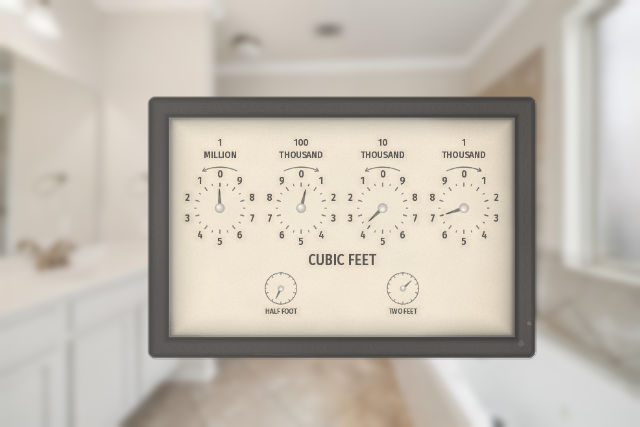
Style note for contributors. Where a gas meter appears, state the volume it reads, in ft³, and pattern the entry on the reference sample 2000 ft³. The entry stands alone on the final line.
3700 ft³
